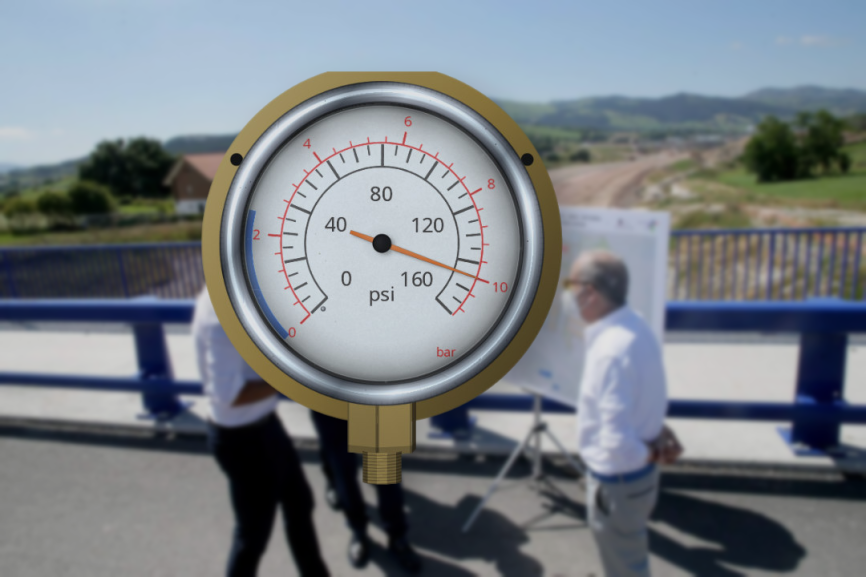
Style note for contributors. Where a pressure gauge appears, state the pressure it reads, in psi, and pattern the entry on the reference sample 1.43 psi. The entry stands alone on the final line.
145 psi
